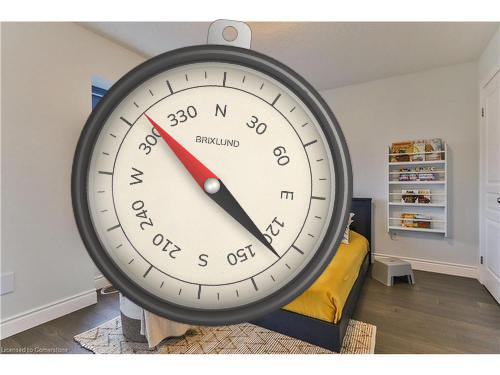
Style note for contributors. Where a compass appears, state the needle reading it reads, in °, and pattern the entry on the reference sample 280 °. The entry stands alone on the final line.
310 °
